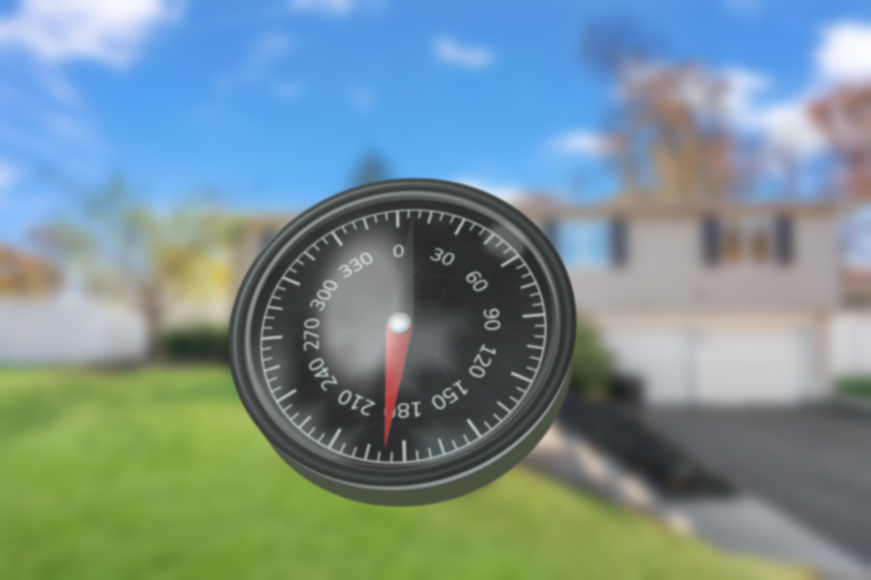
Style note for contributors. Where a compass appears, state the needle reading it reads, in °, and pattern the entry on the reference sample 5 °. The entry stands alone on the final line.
187.5 °
